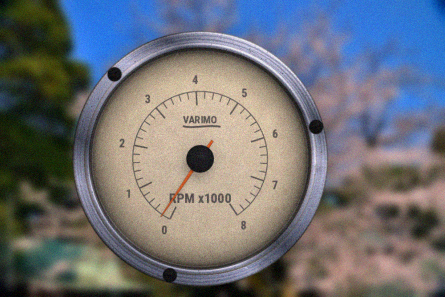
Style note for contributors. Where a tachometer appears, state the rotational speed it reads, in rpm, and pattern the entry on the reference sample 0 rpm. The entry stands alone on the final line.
200 rpm
